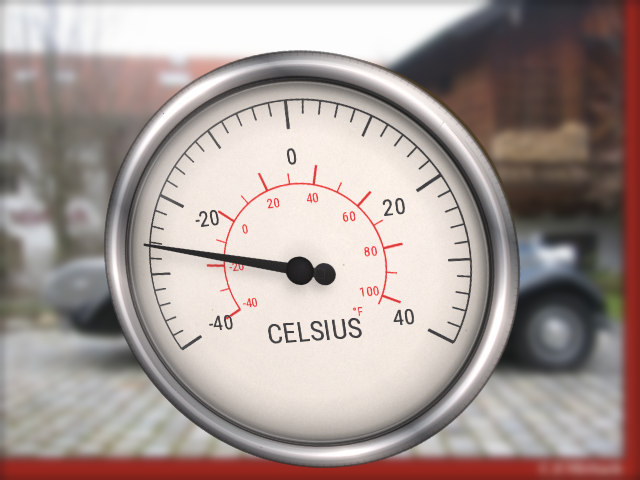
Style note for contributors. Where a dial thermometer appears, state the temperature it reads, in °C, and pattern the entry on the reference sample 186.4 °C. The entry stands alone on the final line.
-26 °C
